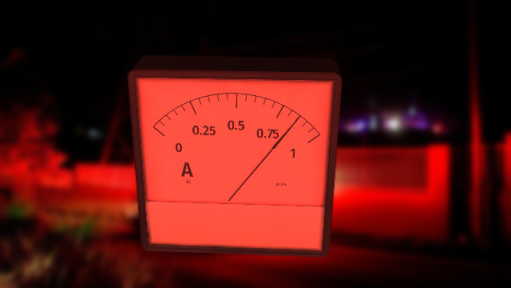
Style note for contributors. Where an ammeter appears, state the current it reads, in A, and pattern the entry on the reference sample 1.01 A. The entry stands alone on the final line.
0.85 A
